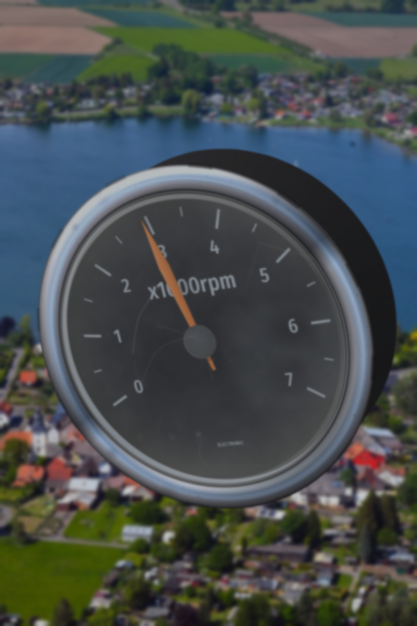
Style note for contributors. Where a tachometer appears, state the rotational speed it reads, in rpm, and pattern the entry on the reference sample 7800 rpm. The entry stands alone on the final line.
3000 rpm
